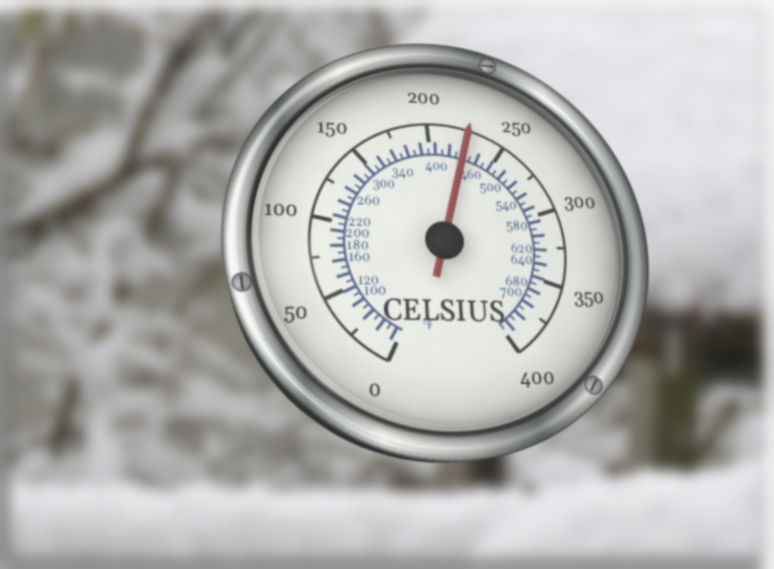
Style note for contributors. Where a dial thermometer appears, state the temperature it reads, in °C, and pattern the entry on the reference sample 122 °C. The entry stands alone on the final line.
225 °C
